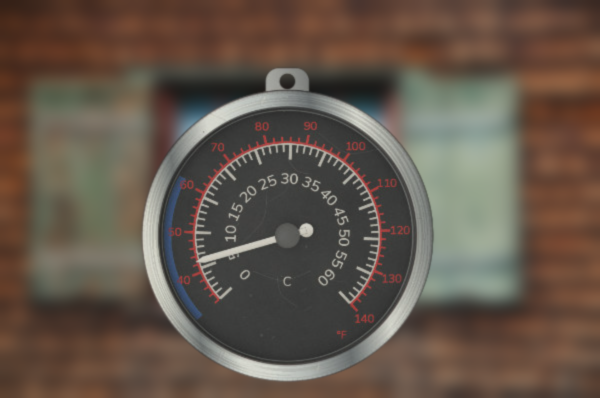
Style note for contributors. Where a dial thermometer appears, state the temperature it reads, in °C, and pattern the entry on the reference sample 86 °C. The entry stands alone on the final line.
6 °C
